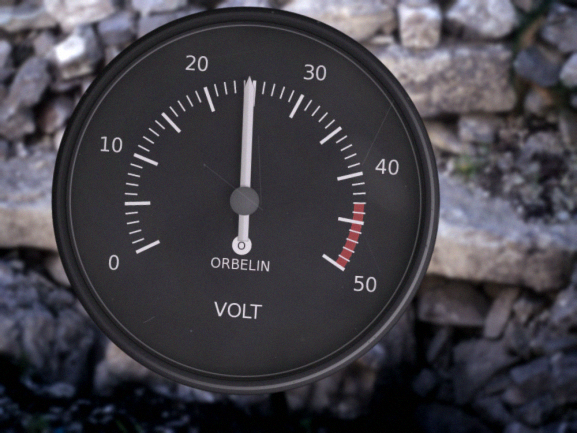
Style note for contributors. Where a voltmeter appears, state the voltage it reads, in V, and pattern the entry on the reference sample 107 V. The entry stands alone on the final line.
24.5 V
